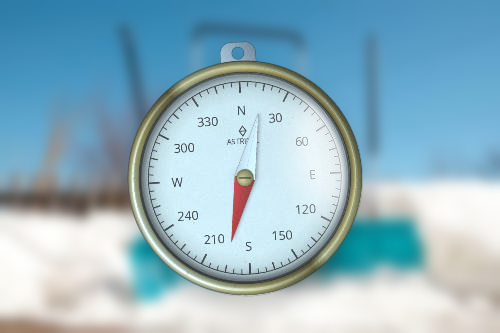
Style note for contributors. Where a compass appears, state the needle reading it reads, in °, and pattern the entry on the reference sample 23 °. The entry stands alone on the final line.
195 °
